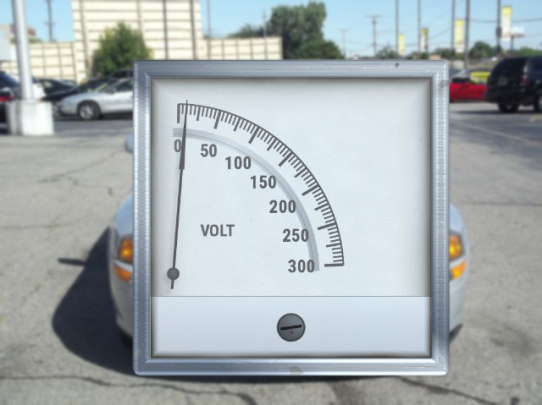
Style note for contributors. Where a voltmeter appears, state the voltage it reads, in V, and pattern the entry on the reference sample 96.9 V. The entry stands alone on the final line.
10 V
